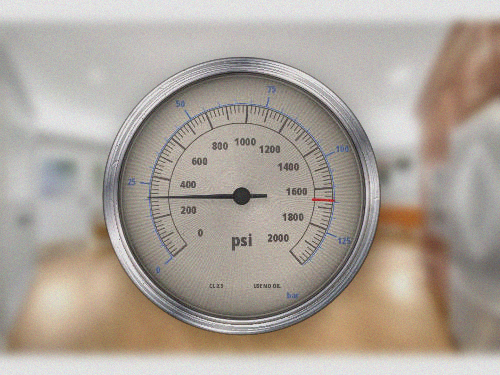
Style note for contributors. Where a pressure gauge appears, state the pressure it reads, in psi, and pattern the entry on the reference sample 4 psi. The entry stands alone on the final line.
300 psi
